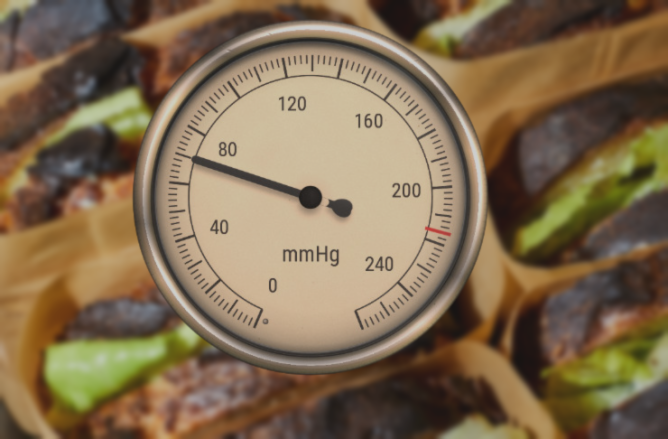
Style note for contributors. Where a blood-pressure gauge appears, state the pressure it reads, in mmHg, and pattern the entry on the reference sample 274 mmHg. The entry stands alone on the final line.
70 mmHg
